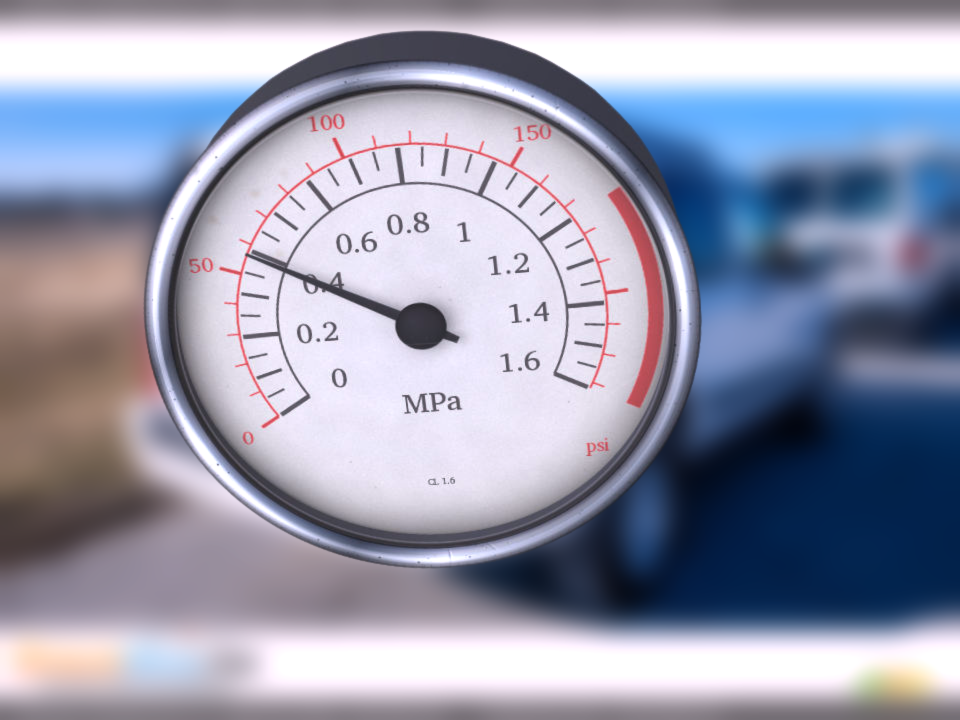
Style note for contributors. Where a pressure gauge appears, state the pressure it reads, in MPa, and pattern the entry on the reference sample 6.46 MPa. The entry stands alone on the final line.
0.4 MPa
